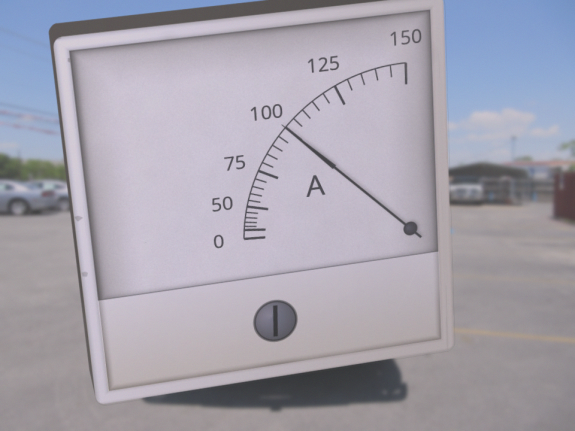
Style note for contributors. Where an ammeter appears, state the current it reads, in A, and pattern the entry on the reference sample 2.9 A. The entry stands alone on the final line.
100 A
